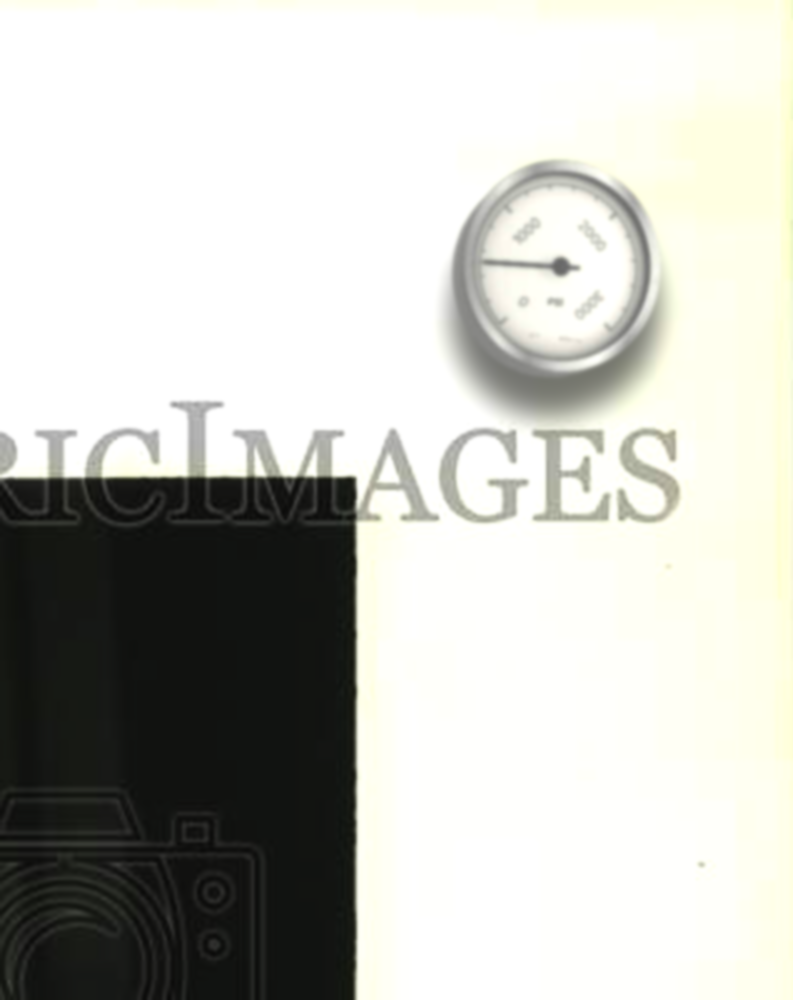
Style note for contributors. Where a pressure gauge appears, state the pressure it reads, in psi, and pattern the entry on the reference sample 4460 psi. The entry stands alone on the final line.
500 psi
